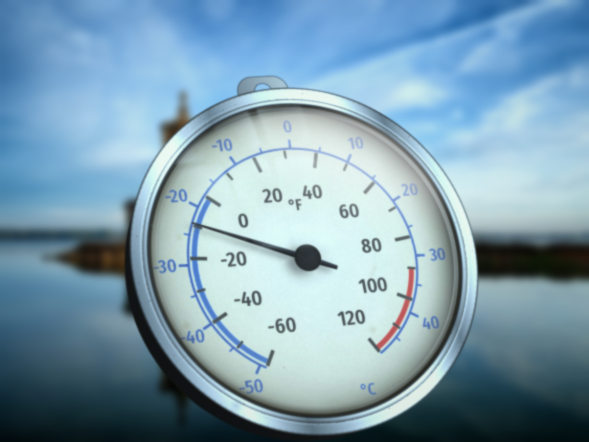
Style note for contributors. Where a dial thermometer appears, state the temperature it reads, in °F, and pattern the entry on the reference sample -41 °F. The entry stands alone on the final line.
-10 °F
